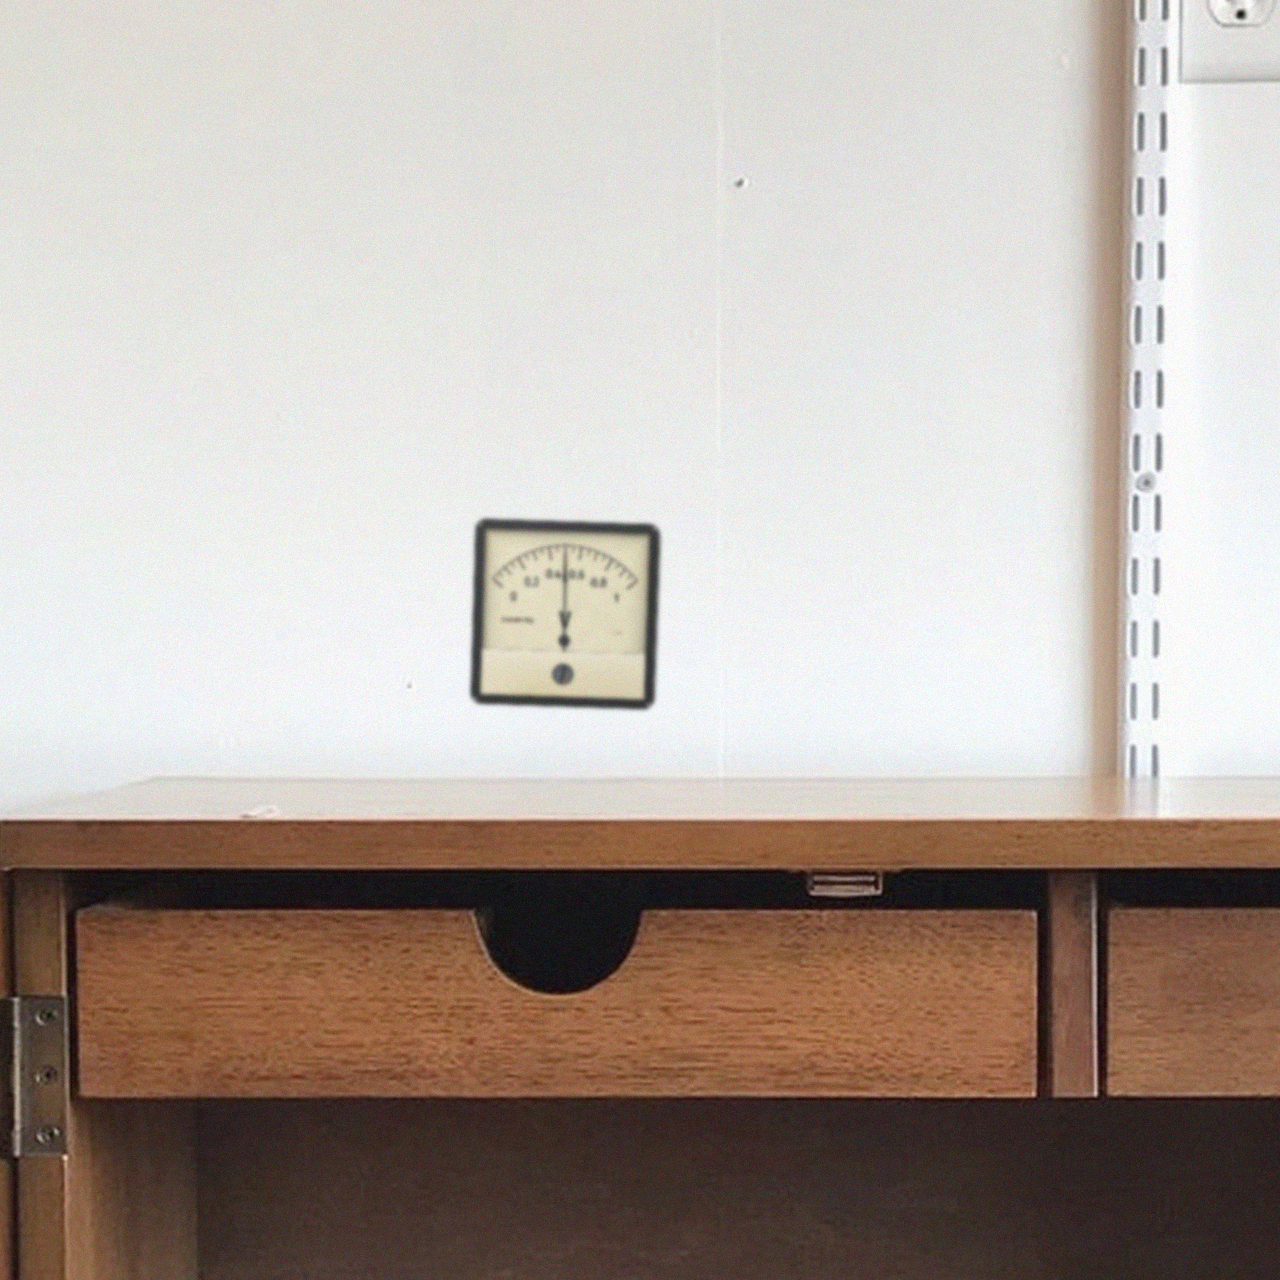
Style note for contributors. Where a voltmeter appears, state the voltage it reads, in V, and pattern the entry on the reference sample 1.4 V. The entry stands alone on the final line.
0.5 V
